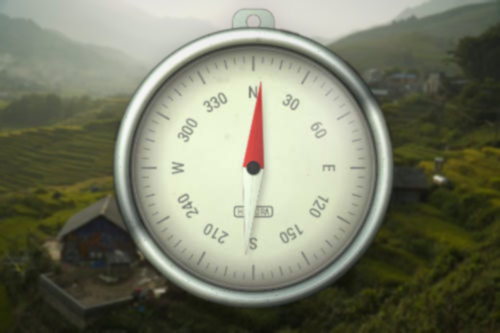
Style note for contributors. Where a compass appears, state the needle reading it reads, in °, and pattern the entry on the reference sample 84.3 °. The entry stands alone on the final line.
5 °
